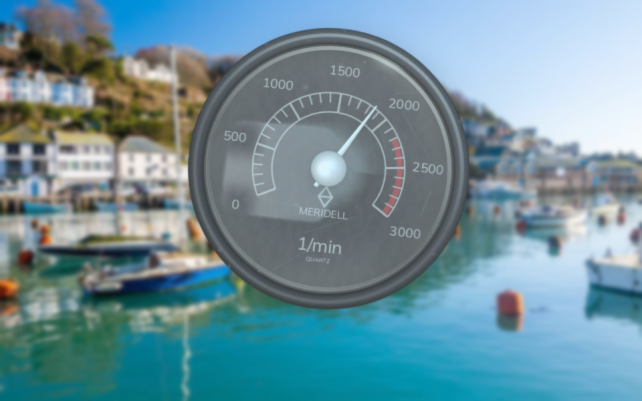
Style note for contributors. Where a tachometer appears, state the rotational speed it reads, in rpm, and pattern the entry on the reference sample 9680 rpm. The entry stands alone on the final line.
1850 rpm
